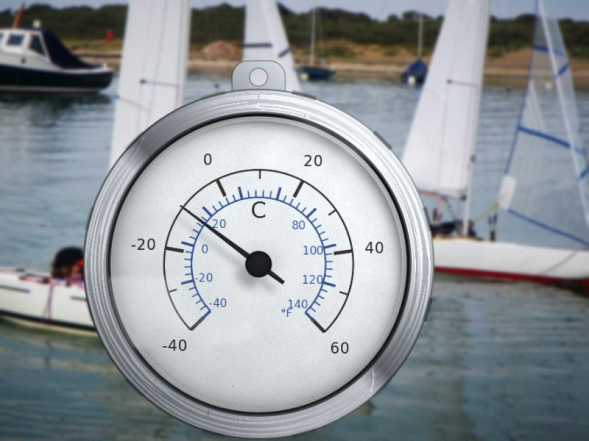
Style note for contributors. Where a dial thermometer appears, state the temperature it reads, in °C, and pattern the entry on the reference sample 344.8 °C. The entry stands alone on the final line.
-10 °C
